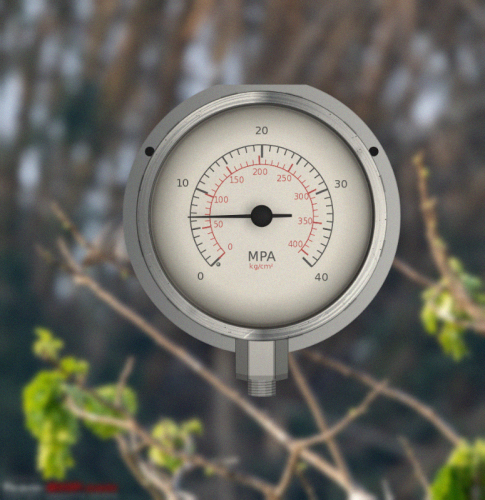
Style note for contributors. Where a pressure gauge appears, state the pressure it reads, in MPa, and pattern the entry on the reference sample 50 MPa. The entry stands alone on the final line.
6.5 MPa
